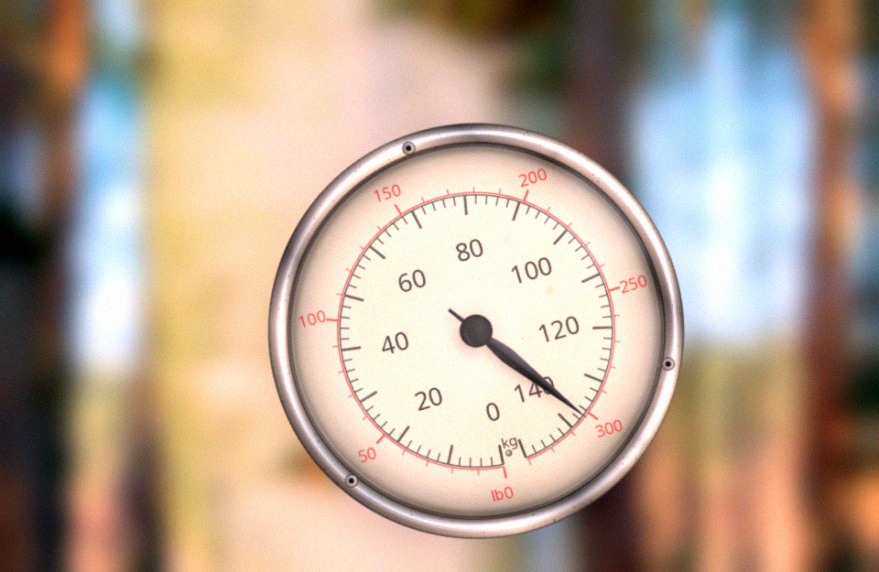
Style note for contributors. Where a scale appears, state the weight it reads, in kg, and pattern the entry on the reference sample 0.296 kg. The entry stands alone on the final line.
137 kg
